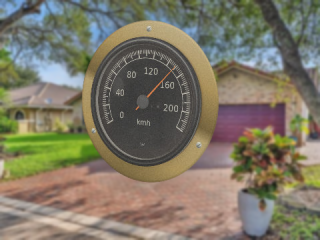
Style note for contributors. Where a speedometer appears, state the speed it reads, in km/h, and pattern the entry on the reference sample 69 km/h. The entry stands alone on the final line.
150 km/h
